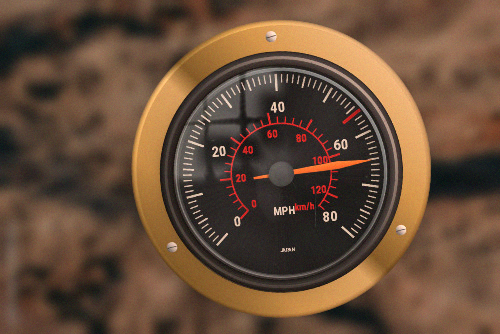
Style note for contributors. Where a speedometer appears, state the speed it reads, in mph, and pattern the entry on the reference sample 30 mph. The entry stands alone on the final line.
65 mph
